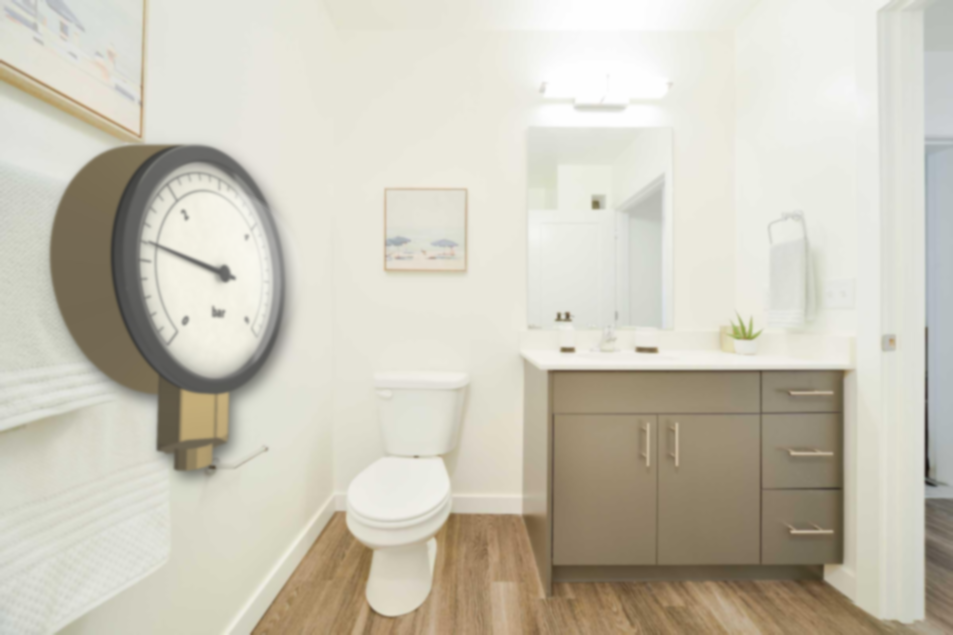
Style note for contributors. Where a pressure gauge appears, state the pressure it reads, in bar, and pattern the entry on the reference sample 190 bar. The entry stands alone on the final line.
1.2 bar
